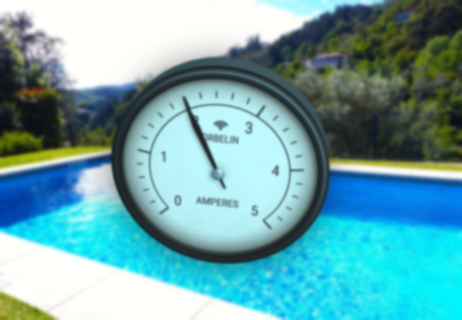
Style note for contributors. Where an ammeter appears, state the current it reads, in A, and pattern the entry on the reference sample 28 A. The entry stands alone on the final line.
2 A
